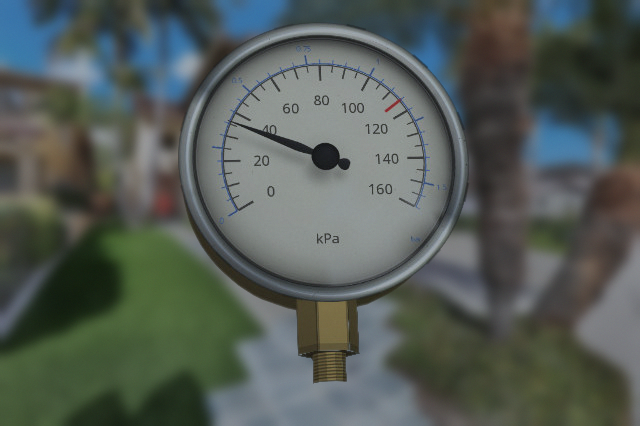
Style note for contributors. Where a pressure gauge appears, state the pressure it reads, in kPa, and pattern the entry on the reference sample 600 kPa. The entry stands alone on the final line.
35 kPa
